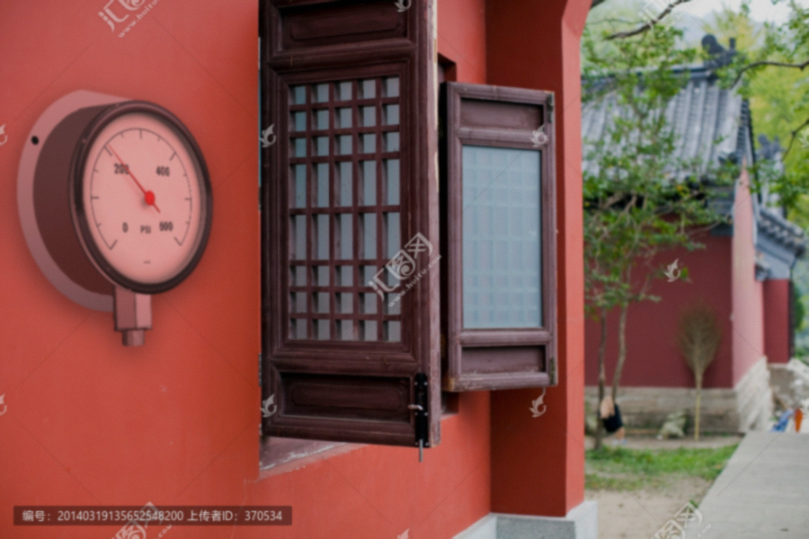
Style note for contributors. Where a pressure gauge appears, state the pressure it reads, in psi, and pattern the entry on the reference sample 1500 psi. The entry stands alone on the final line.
200 psi
